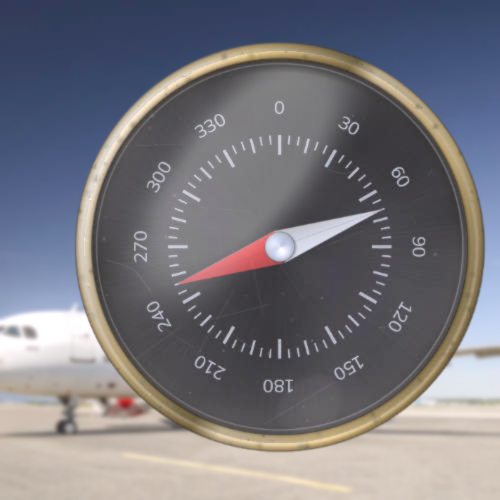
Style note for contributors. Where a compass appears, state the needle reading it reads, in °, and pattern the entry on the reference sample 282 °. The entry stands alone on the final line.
250 °
